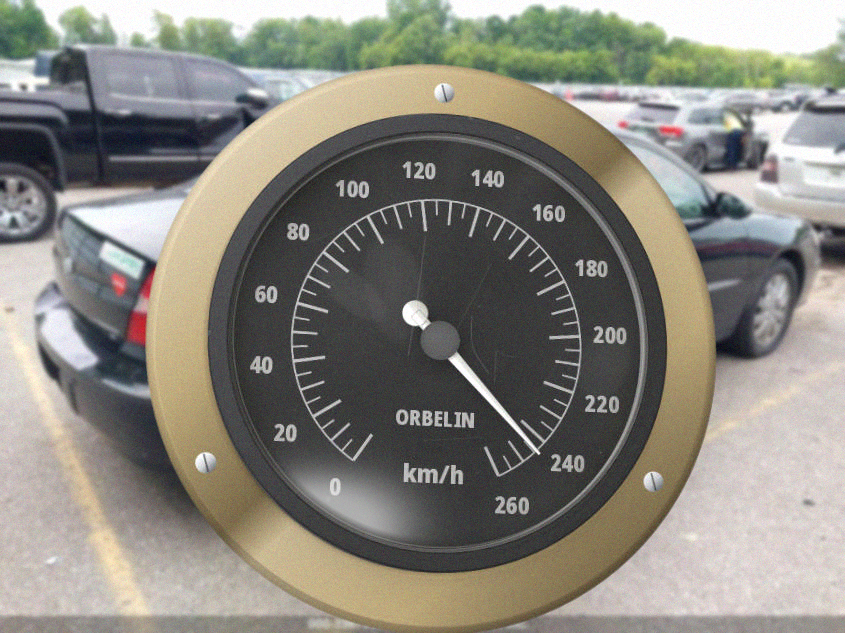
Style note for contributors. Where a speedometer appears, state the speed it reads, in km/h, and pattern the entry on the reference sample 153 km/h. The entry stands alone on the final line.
245 km/h
